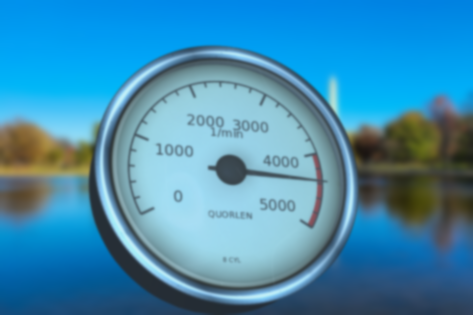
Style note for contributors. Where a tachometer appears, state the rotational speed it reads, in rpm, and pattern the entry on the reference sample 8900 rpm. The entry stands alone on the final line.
4400 rpm
